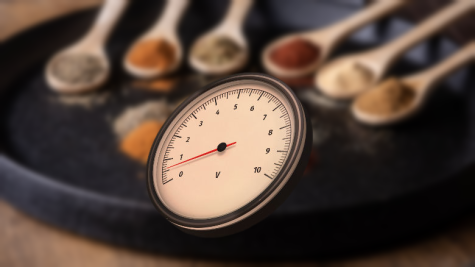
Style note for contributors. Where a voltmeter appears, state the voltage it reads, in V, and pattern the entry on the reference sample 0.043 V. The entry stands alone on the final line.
0.5 V
